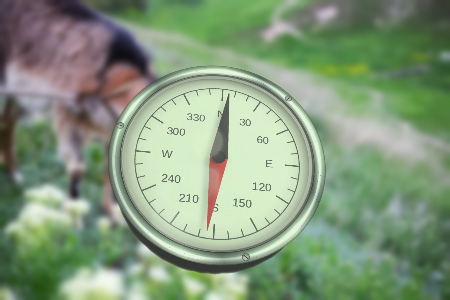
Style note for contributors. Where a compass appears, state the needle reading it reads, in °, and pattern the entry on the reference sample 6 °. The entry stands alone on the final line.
185 °
